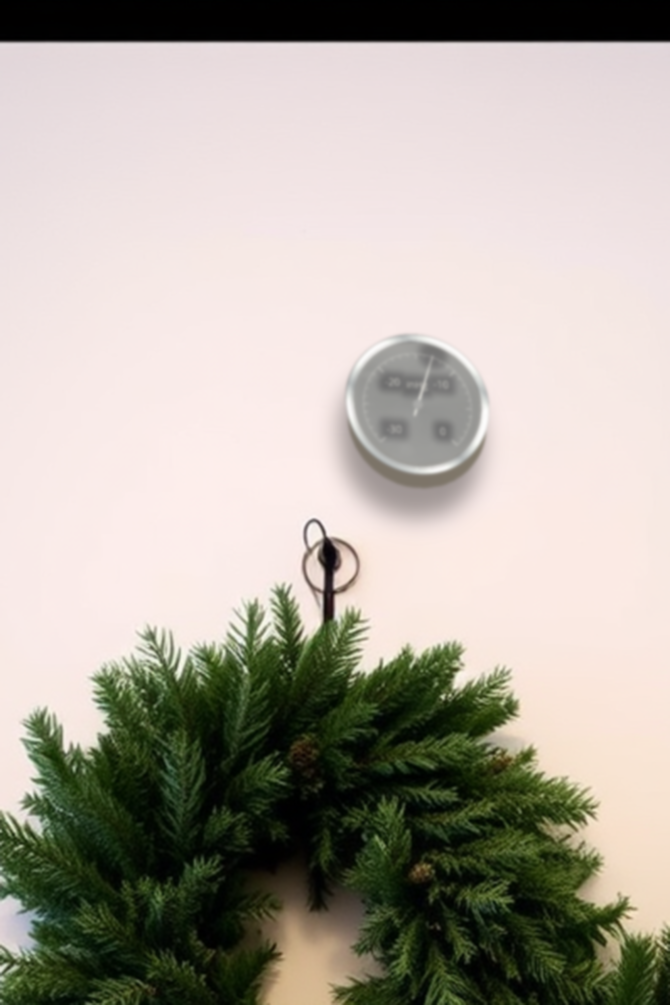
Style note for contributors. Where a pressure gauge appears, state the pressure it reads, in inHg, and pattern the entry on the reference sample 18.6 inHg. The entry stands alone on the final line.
-13 inHg
